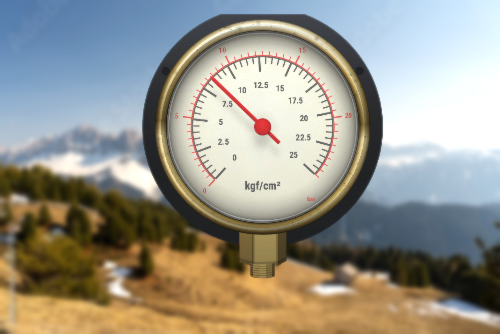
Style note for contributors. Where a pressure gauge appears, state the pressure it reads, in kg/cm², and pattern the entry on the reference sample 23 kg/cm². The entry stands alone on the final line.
8.5 kg/cm²
